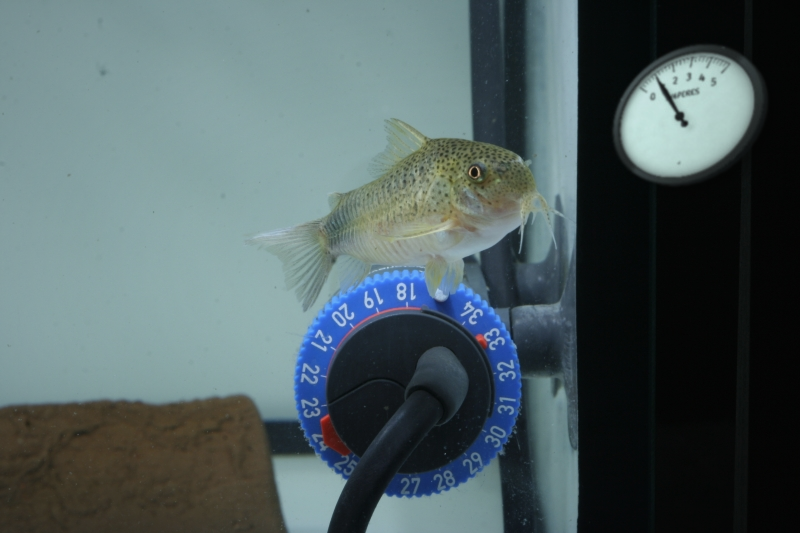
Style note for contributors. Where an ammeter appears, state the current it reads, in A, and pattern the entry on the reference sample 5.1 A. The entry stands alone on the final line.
1 A
